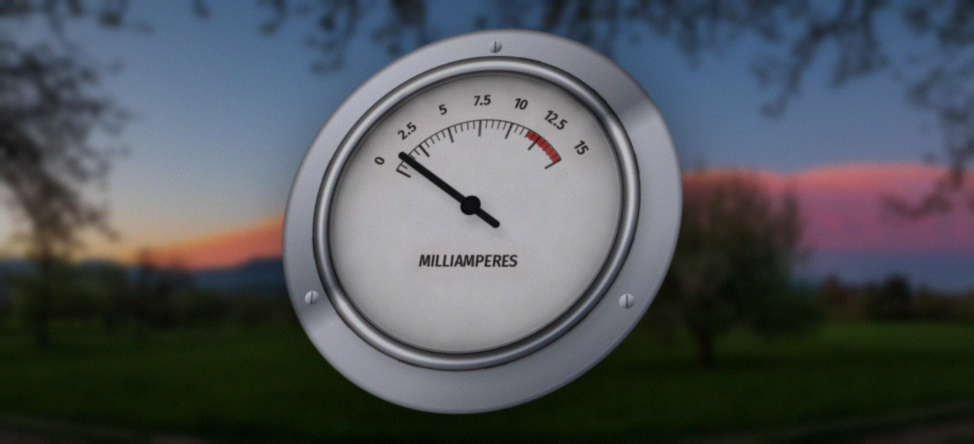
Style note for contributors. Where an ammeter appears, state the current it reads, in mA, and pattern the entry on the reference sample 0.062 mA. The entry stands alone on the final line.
1 mA
